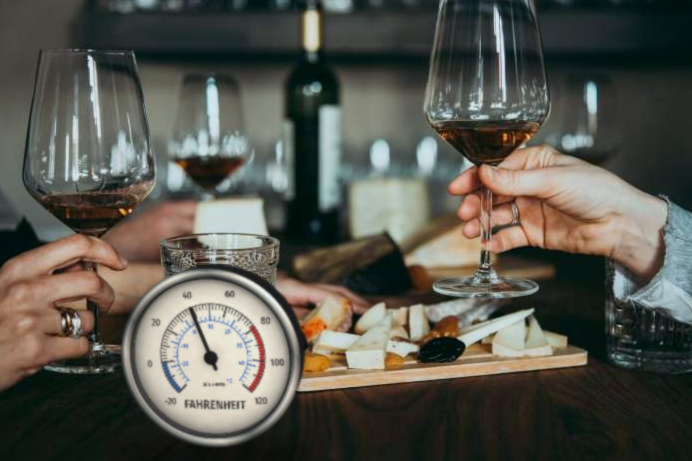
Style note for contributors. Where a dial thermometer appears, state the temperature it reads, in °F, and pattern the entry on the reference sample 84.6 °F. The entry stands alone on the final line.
40 °F
